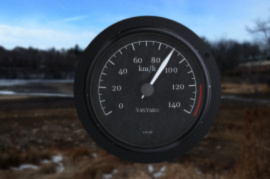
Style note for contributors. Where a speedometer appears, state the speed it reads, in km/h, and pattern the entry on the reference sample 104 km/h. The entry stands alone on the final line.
90 km/h
